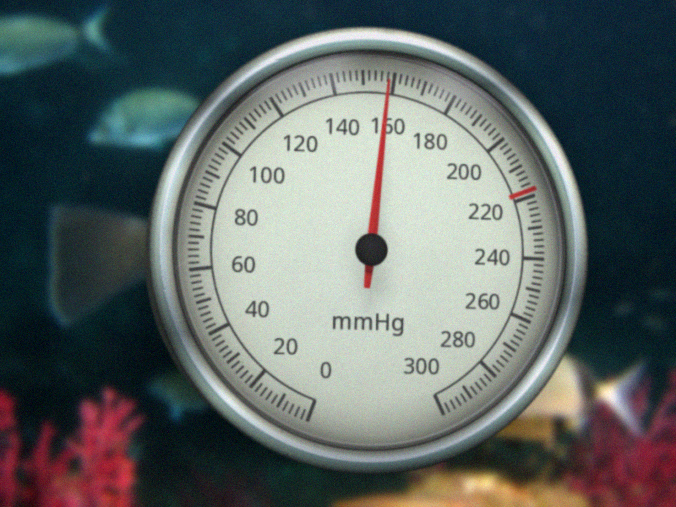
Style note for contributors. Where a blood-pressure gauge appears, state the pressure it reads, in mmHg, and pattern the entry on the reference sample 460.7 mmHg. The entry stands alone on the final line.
158 mmHg
